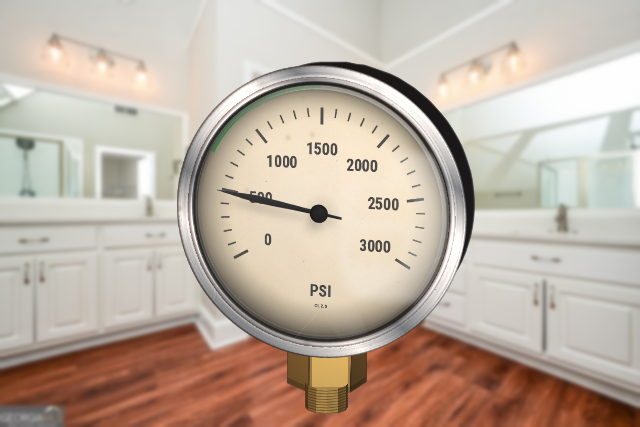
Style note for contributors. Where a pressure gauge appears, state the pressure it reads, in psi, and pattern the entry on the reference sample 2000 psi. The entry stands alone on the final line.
500 psi
